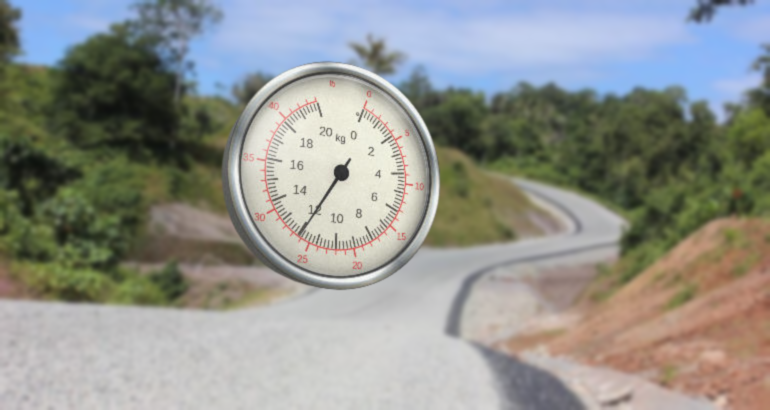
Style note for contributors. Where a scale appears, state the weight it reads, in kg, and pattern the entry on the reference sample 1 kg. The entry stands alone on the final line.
12 kg
